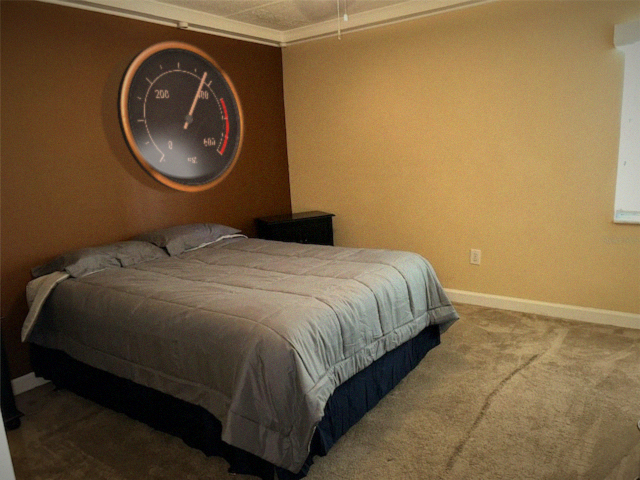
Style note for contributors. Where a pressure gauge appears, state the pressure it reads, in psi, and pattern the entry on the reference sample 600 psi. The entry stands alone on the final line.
375 psi
